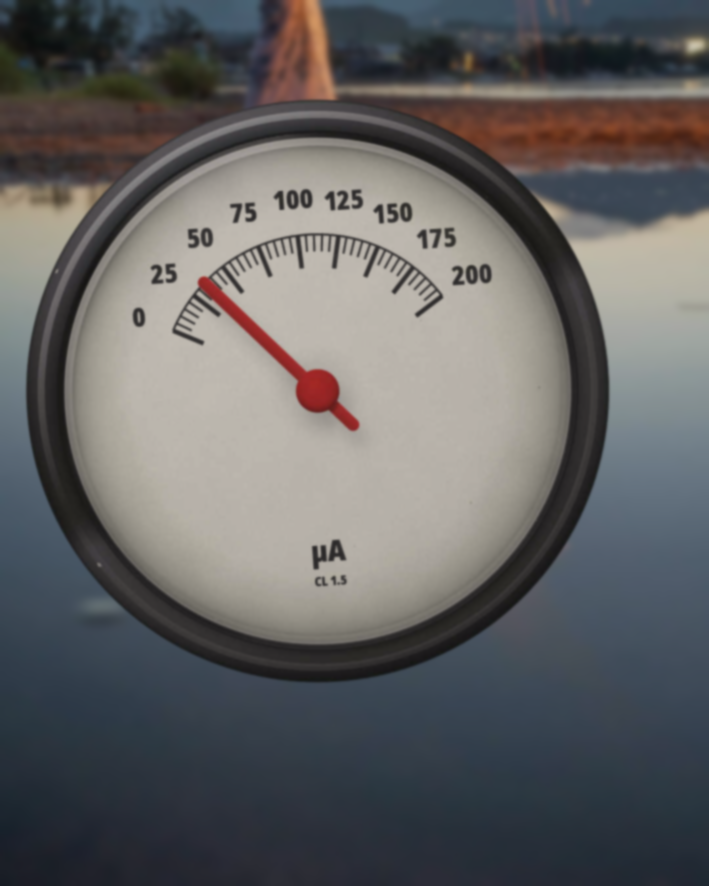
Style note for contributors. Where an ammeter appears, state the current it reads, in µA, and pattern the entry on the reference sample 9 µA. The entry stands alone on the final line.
35 µA
